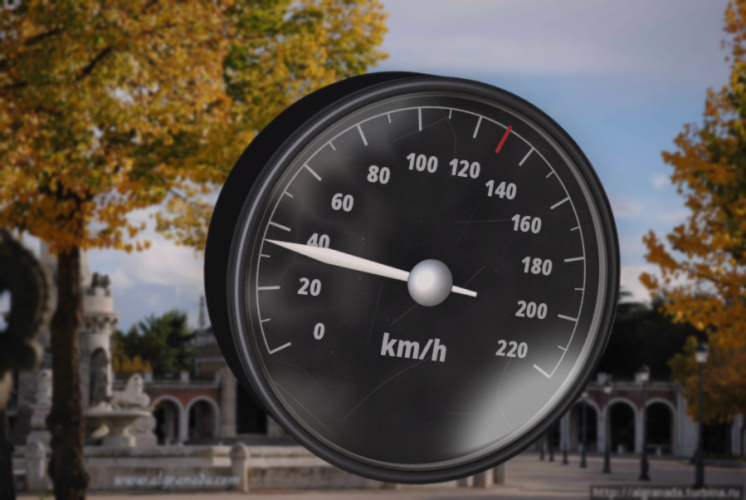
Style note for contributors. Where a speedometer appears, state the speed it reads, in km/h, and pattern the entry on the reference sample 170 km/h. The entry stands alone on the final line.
35 km/h
